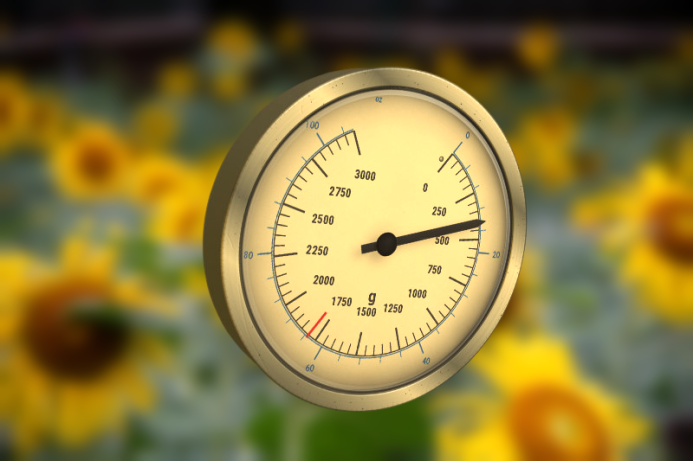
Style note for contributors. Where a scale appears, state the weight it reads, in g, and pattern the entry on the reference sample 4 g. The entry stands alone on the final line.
400 g
